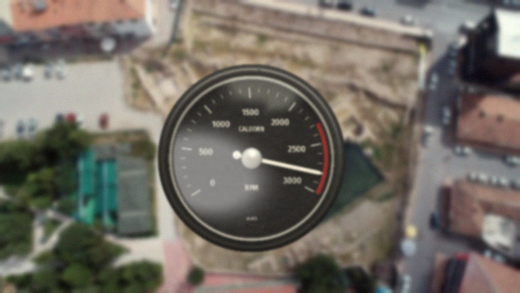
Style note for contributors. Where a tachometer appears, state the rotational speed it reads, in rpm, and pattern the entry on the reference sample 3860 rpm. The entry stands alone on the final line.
2800 rpm
